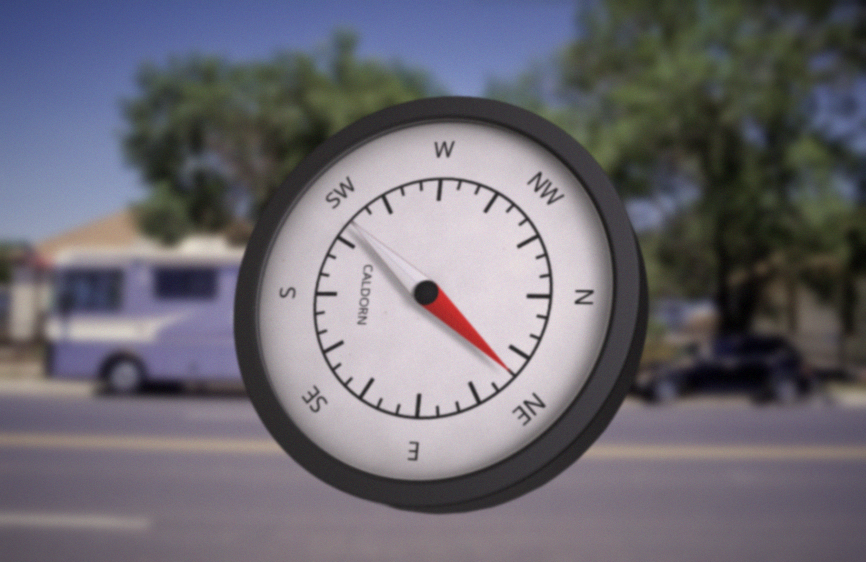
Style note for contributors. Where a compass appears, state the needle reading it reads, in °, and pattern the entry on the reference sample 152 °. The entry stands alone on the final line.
40 °
